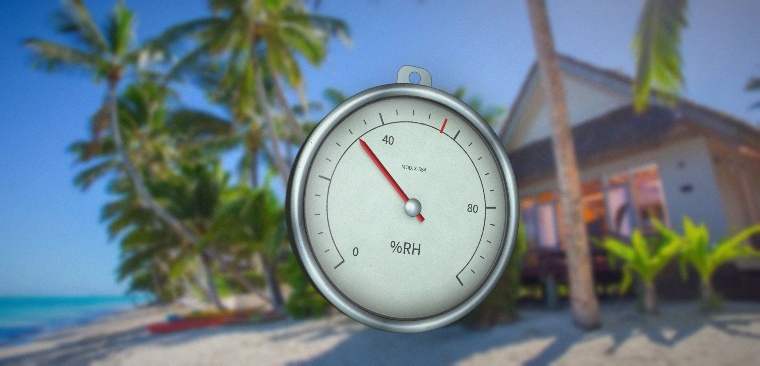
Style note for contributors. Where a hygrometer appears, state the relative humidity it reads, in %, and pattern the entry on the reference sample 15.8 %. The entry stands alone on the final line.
32 %
